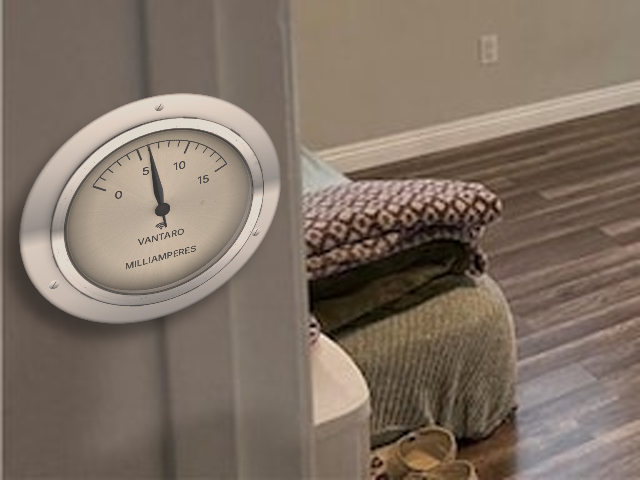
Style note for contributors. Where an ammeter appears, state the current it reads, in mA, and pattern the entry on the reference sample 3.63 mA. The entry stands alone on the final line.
6 mA
